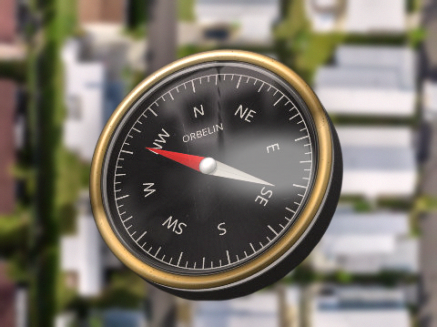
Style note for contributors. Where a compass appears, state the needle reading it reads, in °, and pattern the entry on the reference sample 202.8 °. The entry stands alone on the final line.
305 °
